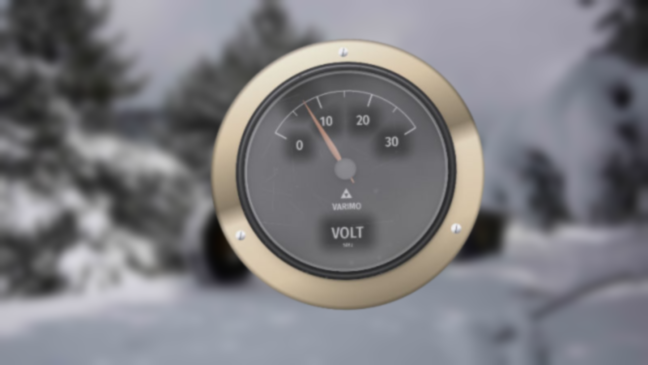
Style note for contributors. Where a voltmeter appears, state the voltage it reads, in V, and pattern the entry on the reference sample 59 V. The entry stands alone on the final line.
7.5 V
